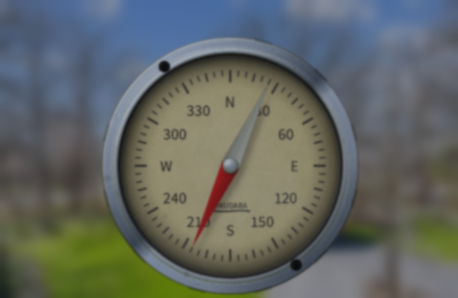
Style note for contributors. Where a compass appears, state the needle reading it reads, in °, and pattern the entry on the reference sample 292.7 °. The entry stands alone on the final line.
205 °
